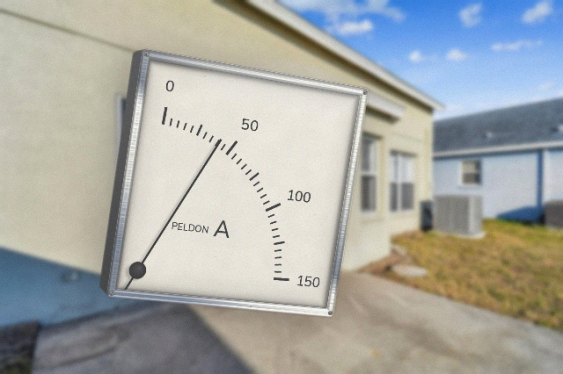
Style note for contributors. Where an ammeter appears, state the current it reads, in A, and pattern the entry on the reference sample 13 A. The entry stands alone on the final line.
40 A
